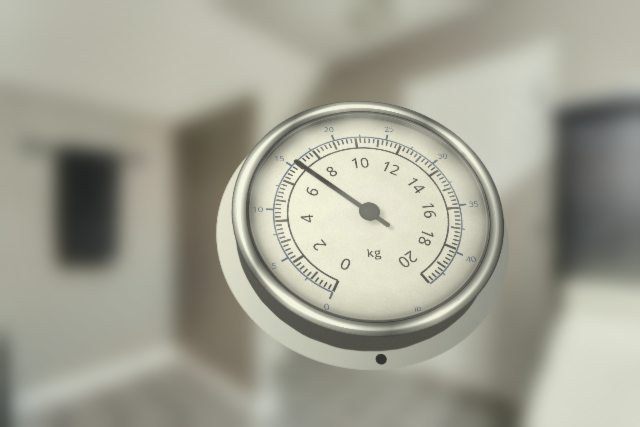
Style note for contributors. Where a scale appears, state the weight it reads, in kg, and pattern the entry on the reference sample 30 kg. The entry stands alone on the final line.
7 kg
